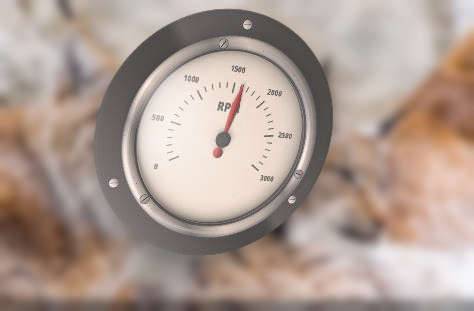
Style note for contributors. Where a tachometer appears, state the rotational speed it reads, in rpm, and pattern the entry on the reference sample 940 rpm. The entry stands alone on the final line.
1600 rpm
